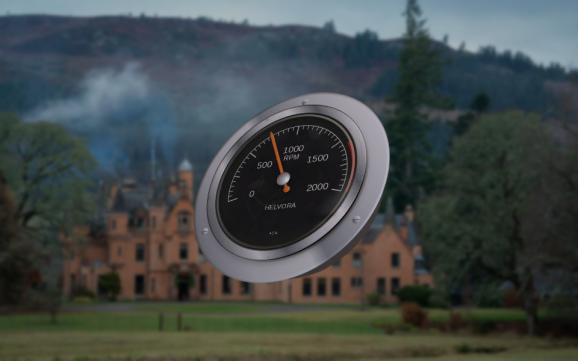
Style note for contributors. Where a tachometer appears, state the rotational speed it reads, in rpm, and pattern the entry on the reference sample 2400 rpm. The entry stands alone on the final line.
750 rpm
